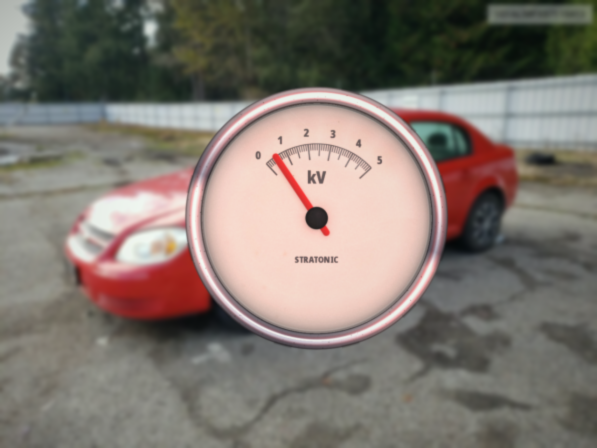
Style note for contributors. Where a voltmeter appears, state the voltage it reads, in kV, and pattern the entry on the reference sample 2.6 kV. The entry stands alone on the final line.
0.5 kV
